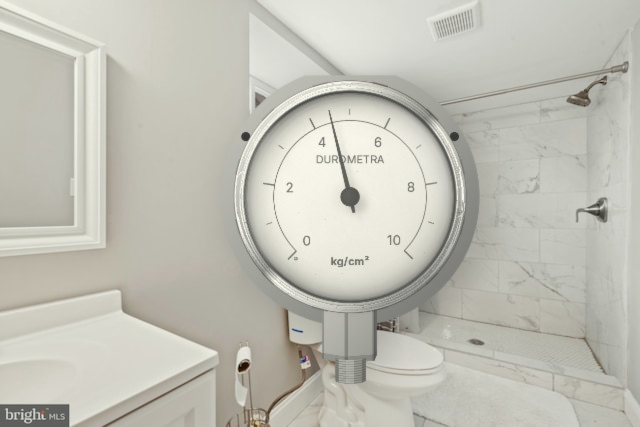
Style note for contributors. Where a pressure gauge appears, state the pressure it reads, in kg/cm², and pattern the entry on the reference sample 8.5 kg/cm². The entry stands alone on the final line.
4.5 kg/cm²
